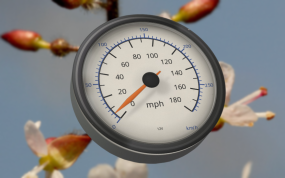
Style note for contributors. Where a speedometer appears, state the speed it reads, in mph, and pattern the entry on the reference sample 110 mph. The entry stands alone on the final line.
5 mph
